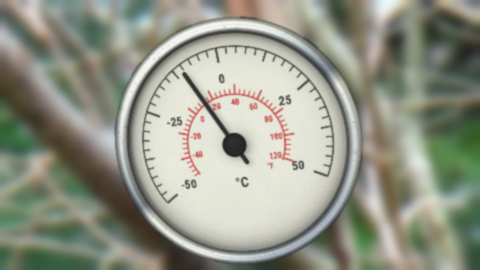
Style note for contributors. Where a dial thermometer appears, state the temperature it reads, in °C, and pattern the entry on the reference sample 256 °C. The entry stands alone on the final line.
-10 °C
